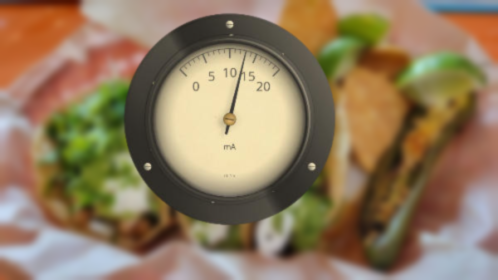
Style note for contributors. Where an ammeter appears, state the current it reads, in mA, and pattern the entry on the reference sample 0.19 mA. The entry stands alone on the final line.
13 mA
